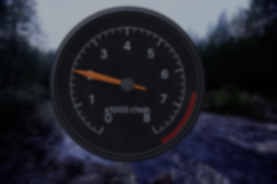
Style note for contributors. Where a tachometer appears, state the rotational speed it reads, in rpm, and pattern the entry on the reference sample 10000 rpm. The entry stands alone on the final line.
2000 rpm
